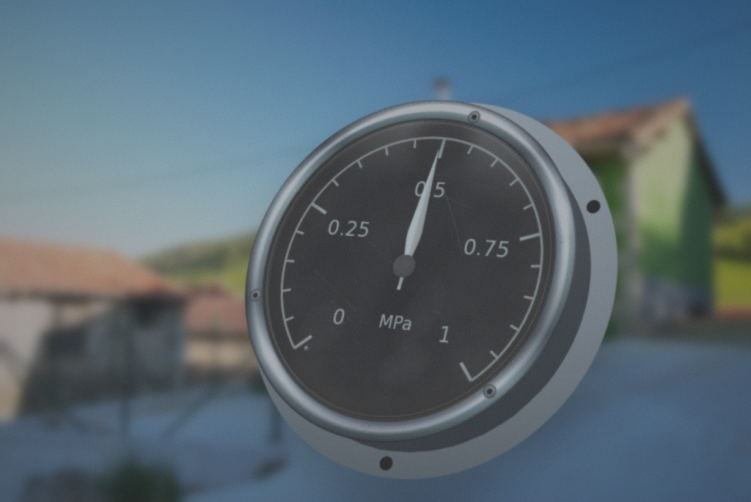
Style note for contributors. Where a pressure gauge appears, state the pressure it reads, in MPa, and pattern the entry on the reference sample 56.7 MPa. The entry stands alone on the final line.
0.5 MPa
